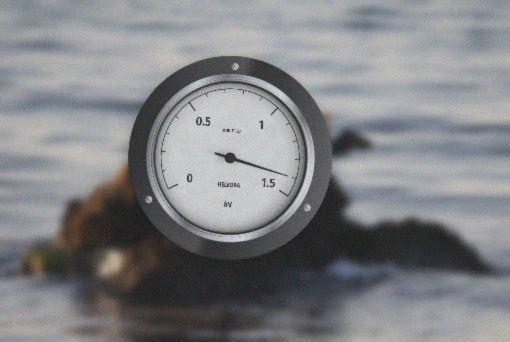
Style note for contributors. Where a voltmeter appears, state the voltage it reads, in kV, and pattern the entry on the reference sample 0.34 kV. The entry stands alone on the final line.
1.4 kV
